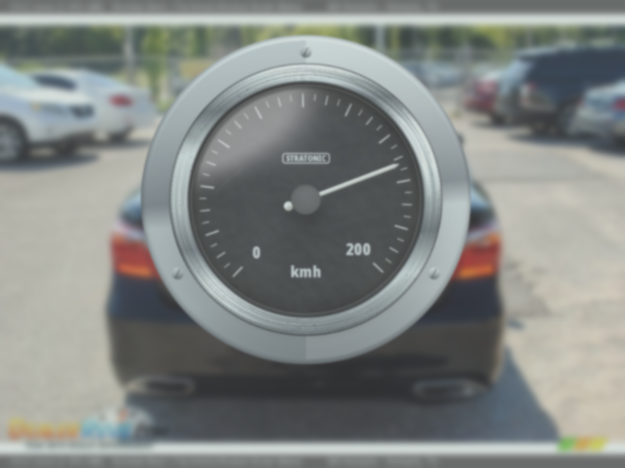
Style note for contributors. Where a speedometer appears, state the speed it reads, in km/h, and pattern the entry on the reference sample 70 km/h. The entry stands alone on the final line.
152.5 km/h
